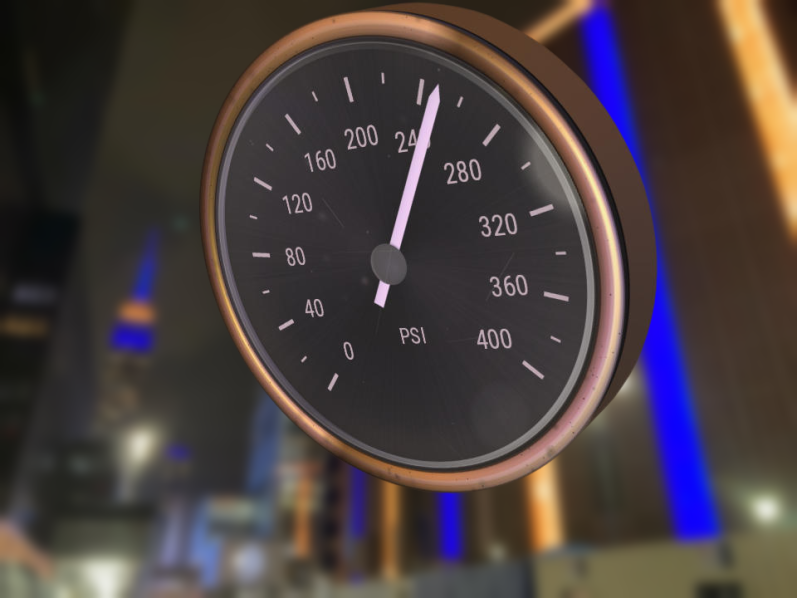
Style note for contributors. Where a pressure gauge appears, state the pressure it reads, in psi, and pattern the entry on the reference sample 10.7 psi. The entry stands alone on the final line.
250 psi
